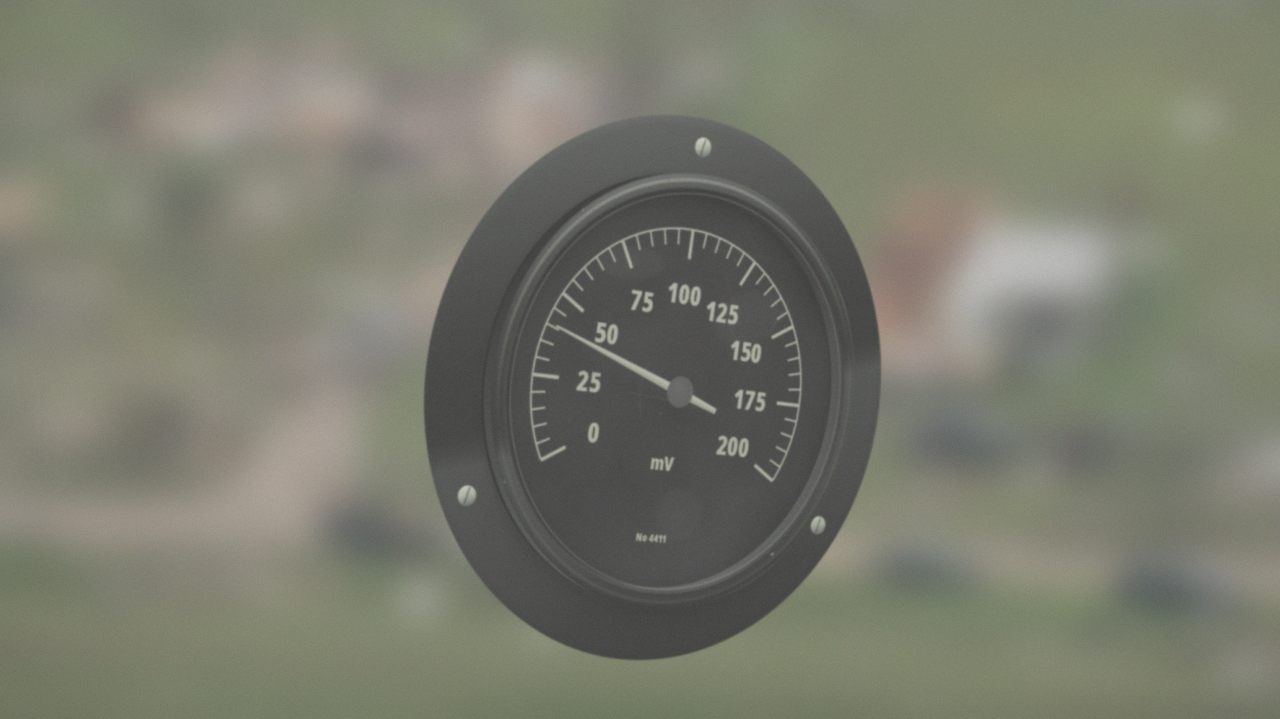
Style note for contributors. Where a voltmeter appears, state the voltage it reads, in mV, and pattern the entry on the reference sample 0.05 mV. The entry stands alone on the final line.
40 mV
